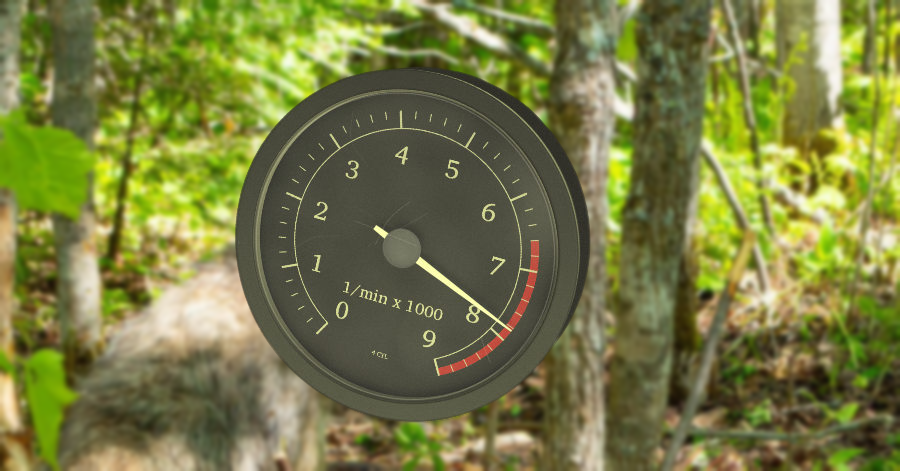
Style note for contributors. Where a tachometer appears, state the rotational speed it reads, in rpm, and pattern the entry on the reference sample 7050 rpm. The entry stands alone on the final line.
7800 rpm
